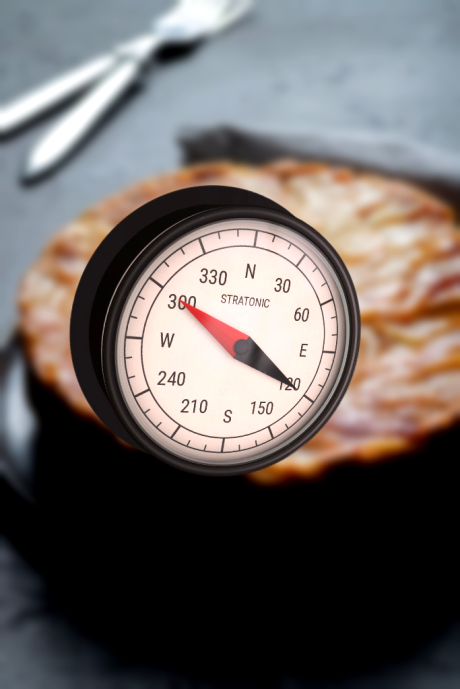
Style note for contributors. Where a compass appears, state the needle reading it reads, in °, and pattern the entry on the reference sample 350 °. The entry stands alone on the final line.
300 °
